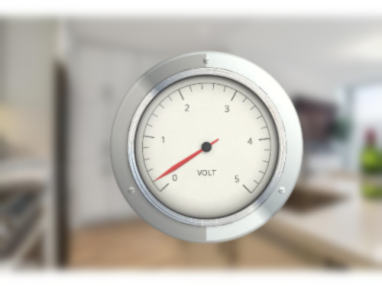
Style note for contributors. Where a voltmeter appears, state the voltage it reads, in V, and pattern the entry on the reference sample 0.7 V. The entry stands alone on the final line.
0.2 V
